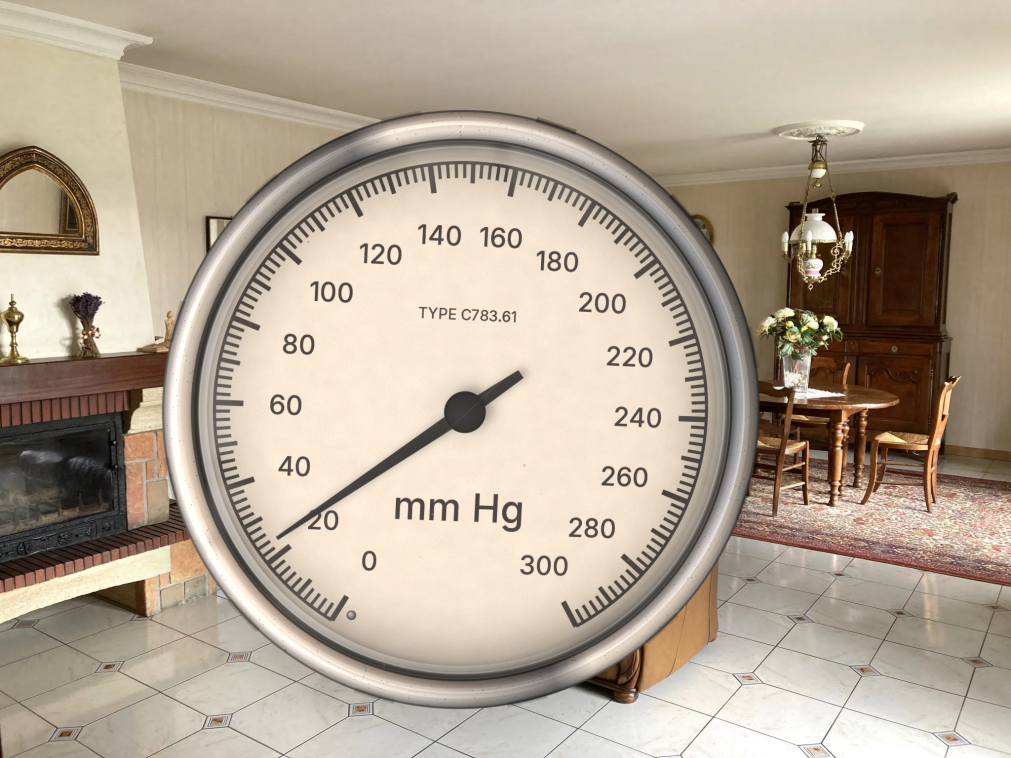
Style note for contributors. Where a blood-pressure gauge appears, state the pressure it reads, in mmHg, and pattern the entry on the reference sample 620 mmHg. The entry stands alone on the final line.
24 mmHg
